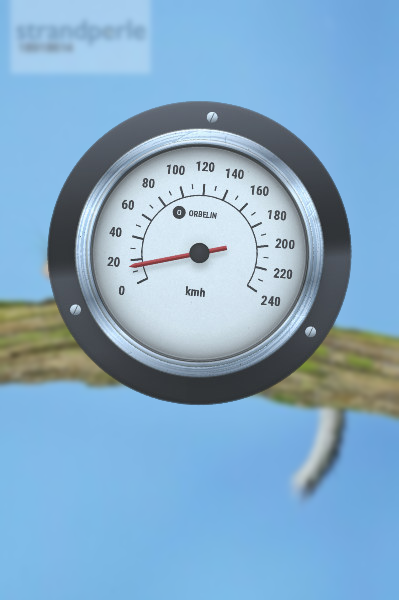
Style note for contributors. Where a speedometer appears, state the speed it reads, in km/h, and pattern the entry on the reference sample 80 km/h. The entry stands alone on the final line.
15 km/h
